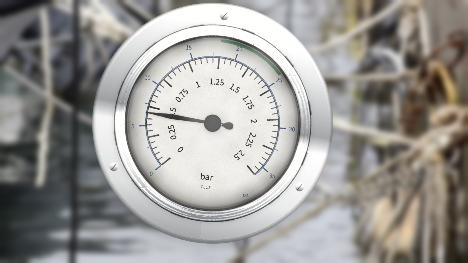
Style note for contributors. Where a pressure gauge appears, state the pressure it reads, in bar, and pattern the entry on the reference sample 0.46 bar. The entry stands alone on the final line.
0.45 bar
